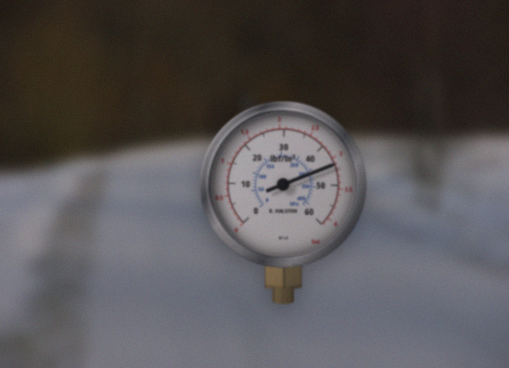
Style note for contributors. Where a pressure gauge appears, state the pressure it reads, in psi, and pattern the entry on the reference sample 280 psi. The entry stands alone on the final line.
45 psi
